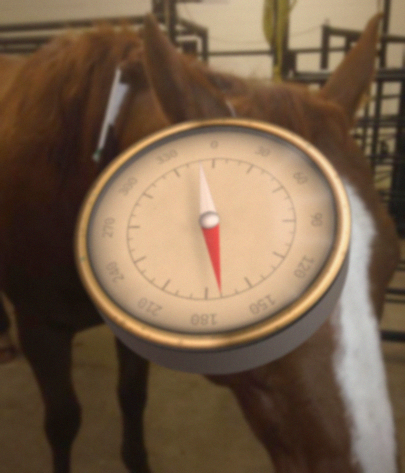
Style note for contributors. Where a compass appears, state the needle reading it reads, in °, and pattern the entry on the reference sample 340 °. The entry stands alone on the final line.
170 °
